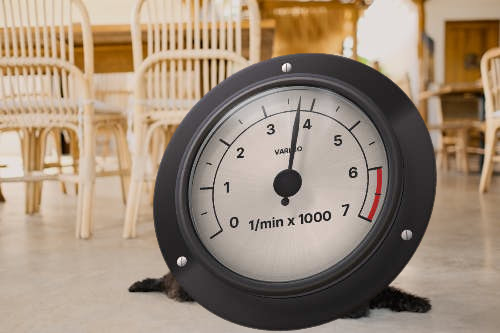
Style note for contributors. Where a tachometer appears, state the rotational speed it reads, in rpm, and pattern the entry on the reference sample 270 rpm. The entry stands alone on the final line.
3750 rpm
